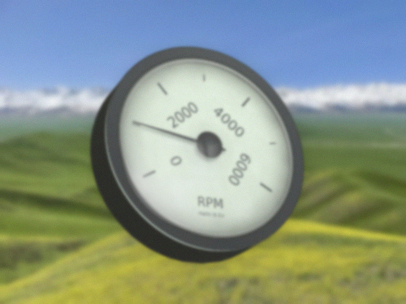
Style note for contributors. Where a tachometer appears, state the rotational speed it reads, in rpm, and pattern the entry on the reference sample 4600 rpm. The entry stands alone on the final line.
1000 rpm
